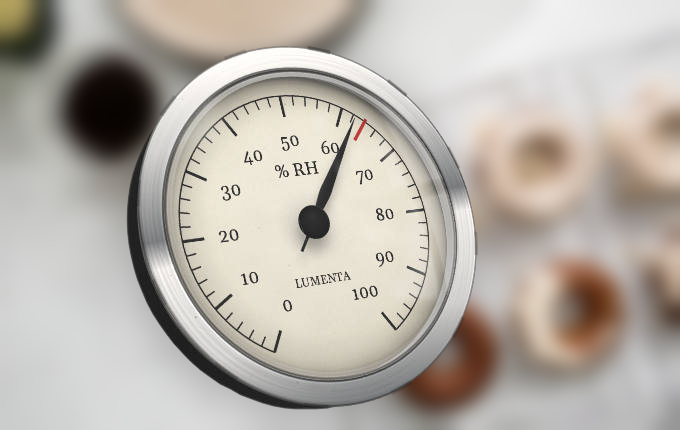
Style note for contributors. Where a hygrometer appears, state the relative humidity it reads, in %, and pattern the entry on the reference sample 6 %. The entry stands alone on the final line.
62 %
